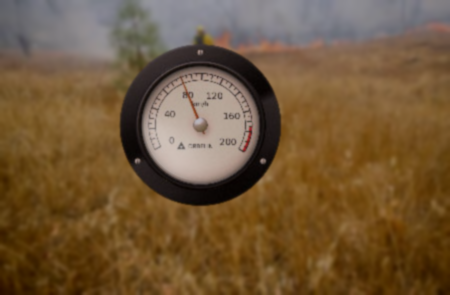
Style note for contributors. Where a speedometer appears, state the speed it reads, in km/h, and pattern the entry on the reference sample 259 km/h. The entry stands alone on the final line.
80 km/h
